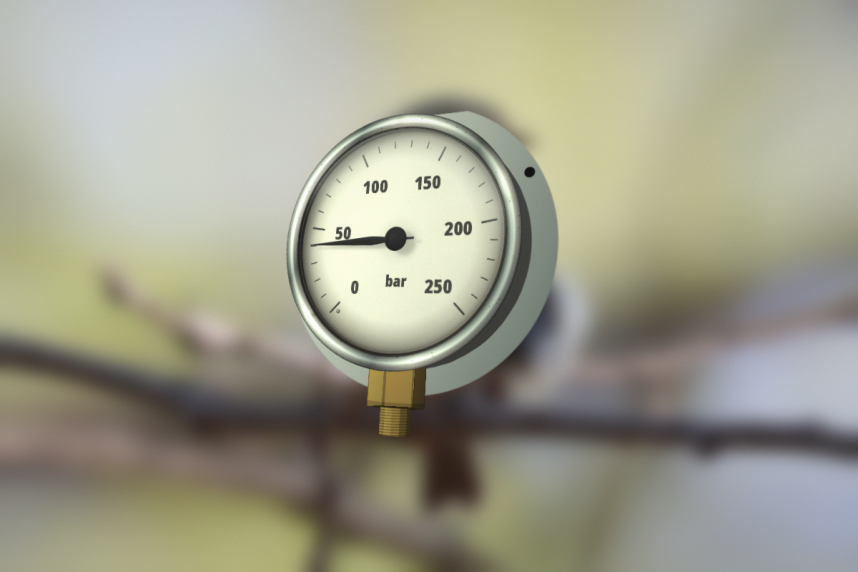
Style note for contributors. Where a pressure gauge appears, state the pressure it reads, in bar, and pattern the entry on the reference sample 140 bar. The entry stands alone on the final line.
40 bar
